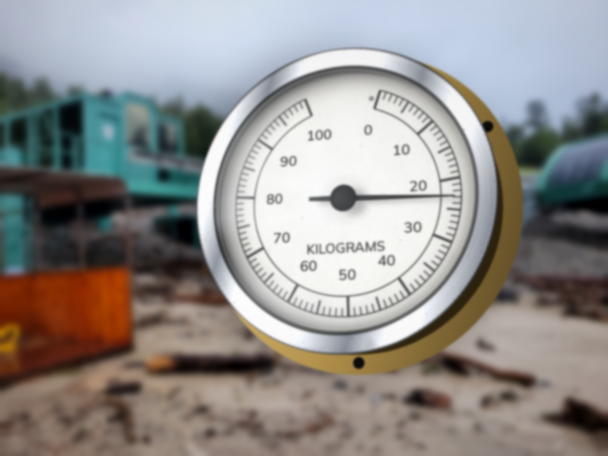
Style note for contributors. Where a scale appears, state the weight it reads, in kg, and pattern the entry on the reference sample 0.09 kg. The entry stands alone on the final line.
23 kg
